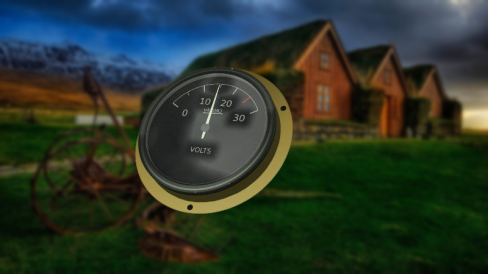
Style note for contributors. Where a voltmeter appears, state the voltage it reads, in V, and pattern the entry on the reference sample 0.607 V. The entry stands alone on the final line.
15 V
